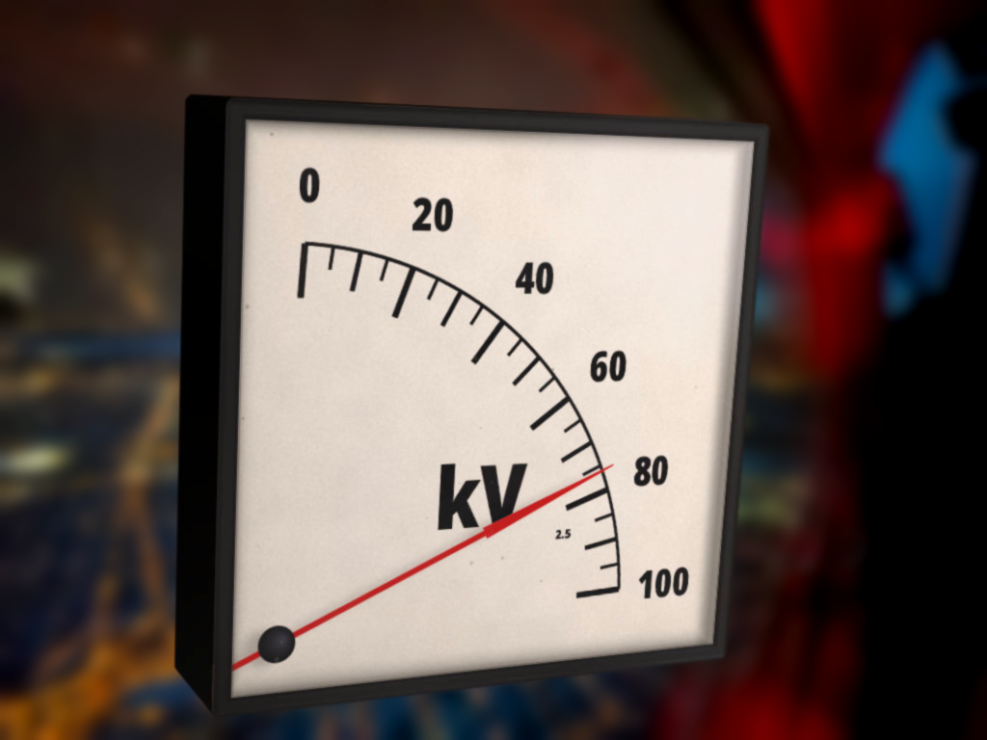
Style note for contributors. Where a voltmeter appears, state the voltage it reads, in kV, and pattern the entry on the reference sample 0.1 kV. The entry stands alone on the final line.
75 kV
